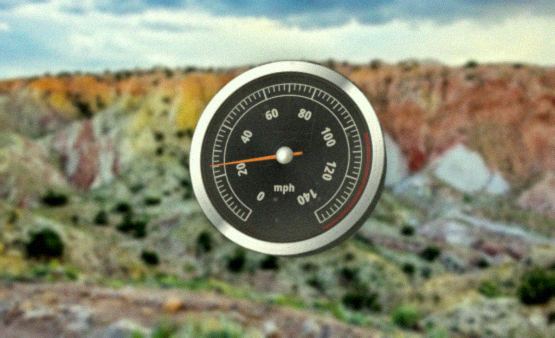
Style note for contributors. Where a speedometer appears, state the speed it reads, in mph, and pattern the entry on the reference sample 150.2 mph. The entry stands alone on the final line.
24 mph
